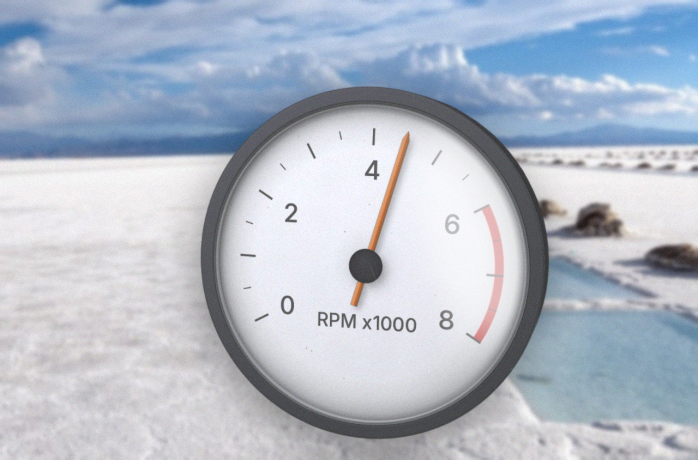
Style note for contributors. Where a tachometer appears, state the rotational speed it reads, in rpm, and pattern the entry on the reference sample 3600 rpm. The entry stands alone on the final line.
4500 rpm
